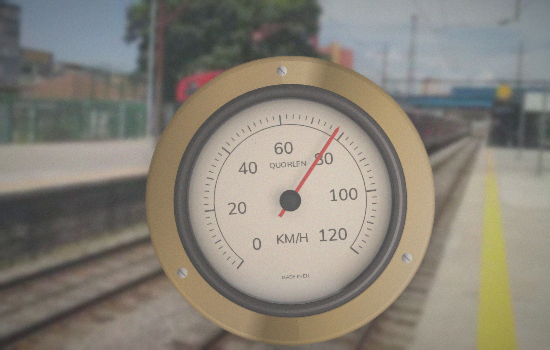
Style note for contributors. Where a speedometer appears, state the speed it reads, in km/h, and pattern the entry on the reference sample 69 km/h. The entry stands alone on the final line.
78 km/h
